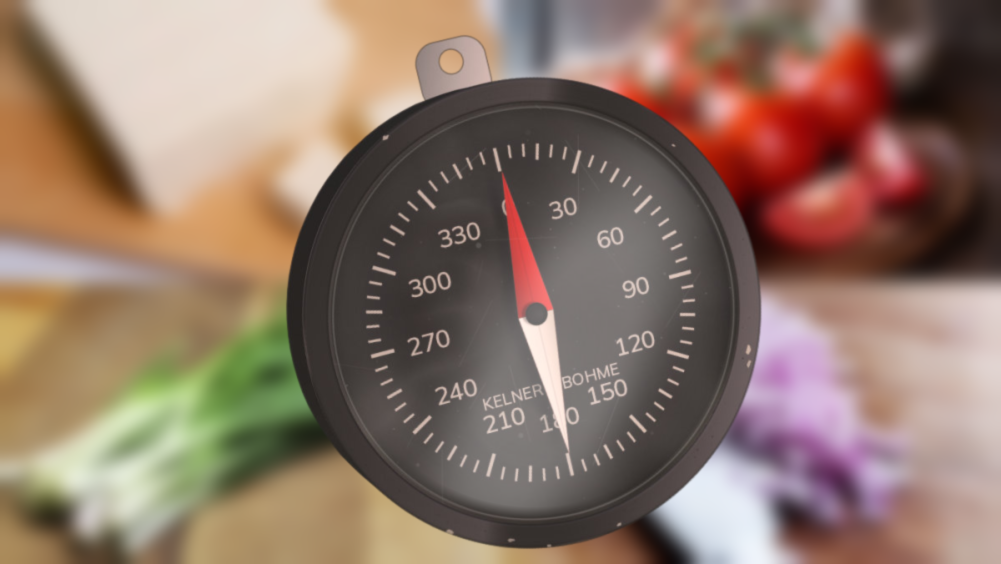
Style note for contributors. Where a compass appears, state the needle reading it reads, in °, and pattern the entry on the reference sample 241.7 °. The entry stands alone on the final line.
0 °
